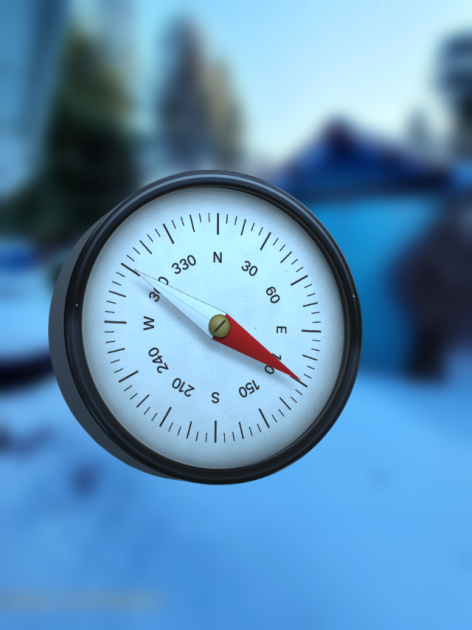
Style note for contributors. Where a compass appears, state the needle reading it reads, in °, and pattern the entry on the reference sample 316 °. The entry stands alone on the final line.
120 °
